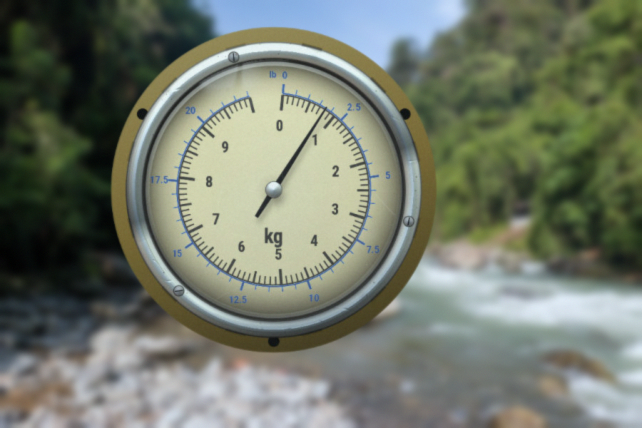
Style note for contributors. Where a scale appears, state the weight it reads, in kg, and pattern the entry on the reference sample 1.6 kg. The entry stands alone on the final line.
0.8 kg
